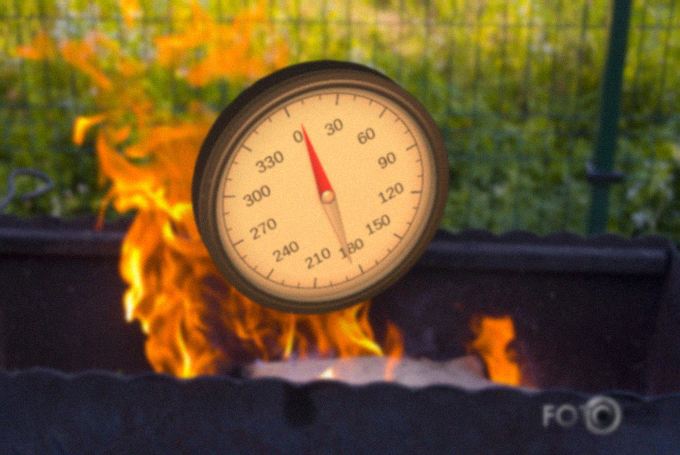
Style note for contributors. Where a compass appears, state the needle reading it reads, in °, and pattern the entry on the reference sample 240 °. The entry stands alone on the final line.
5 °
